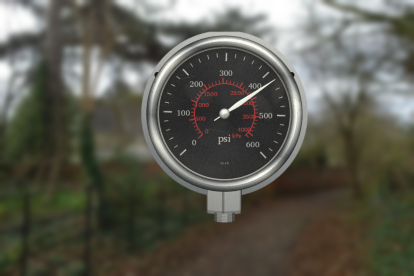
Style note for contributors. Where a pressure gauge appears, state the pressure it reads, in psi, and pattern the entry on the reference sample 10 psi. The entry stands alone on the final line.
420 psi
